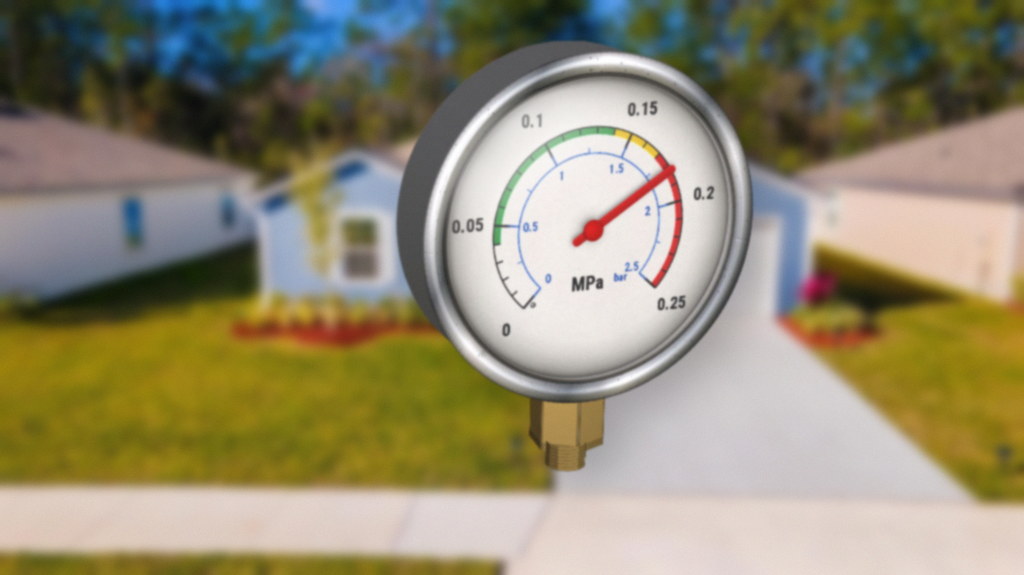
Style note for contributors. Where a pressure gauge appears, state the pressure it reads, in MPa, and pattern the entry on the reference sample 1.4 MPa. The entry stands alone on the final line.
0.18 MPa
